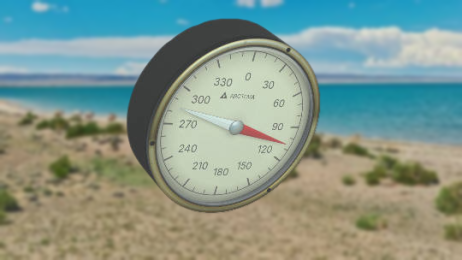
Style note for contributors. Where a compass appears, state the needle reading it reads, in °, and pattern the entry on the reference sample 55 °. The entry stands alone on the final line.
105 °
